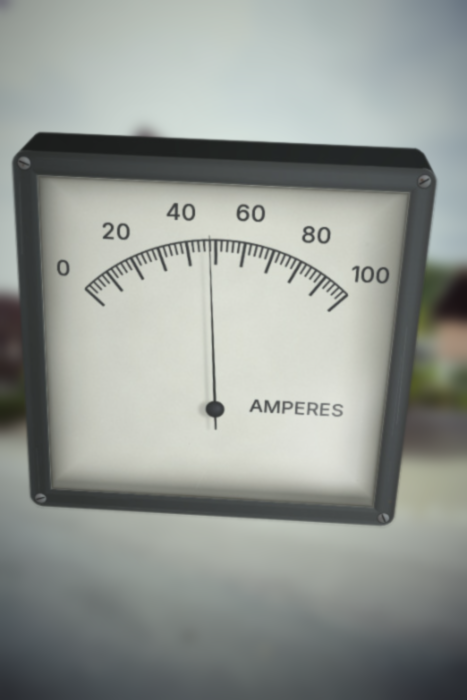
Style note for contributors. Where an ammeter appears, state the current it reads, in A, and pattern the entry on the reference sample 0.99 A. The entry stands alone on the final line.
48 A
